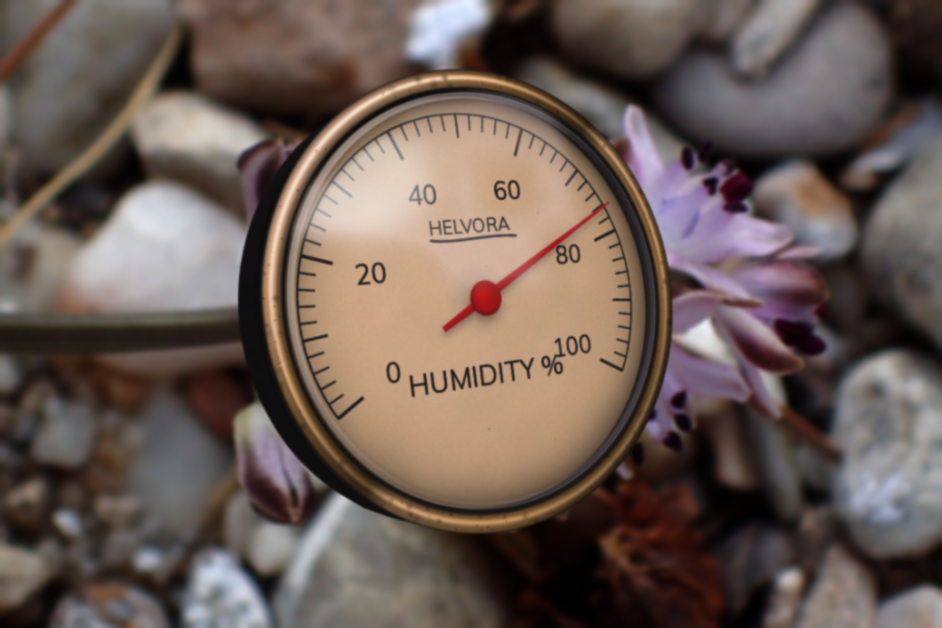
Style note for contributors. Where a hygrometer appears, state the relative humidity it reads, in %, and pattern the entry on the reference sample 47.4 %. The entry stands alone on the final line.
76 %
